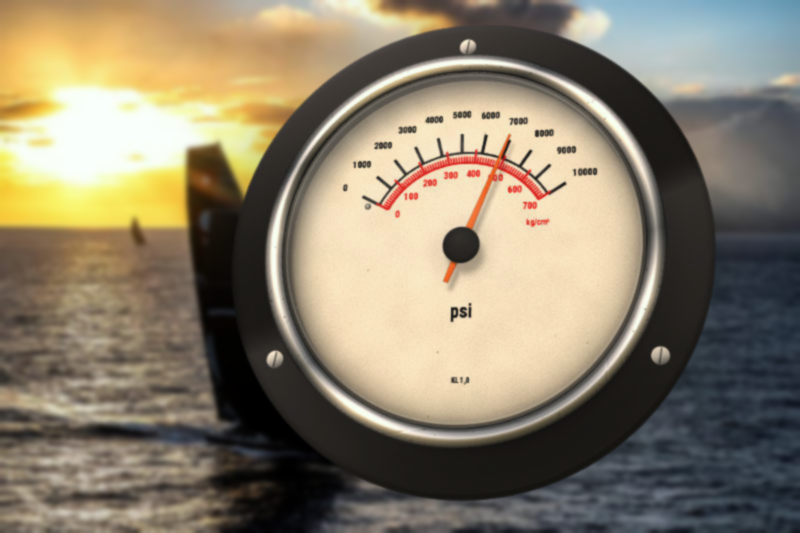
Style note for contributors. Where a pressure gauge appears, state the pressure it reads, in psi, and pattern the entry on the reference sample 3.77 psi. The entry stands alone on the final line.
7000 psi
